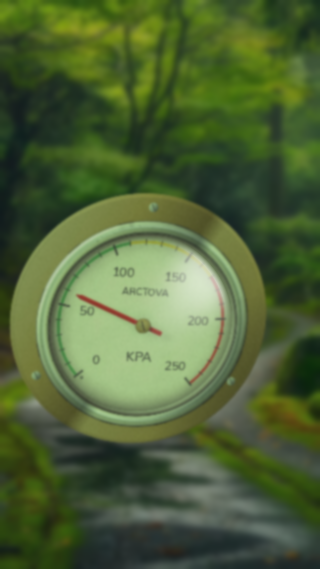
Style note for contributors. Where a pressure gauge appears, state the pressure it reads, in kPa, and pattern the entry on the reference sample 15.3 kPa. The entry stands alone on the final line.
60 kPa
